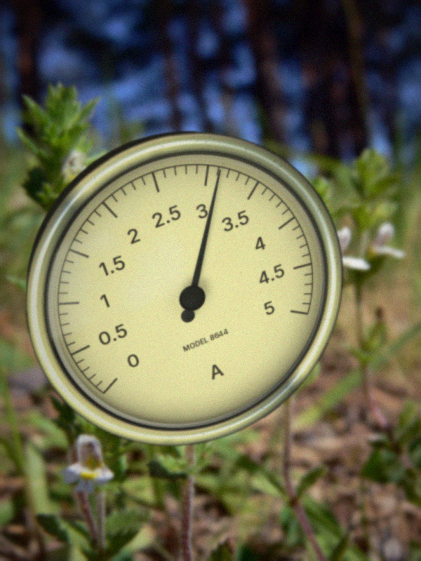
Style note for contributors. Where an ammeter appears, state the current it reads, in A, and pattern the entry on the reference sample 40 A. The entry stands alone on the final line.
3.1 A
